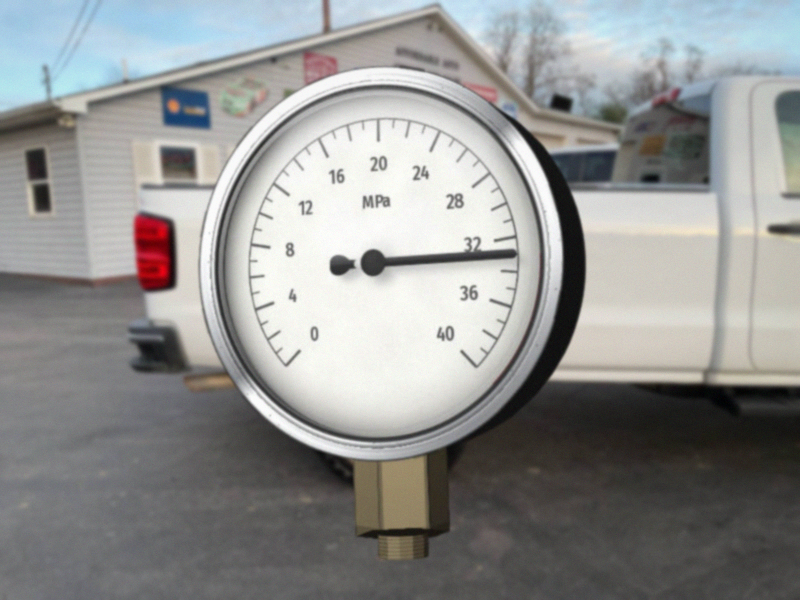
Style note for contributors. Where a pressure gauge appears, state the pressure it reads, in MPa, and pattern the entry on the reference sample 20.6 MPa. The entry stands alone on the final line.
33 MPa
